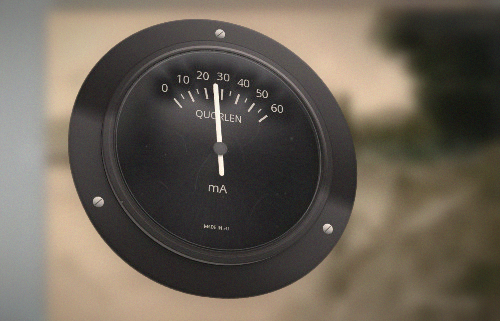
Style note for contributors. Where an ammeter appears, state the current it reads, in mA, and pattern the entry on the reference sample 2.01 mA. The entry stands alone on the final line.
25 mA
